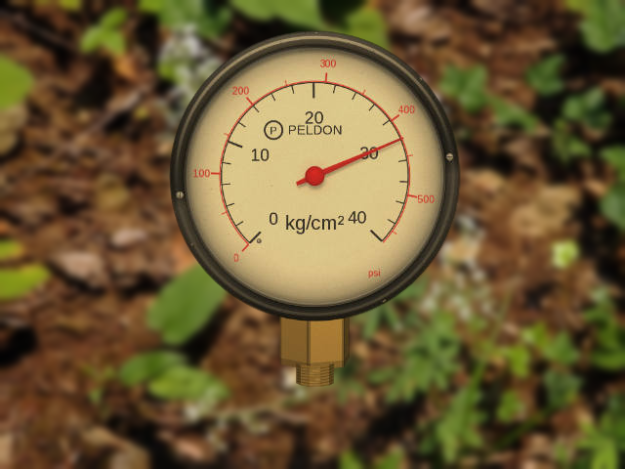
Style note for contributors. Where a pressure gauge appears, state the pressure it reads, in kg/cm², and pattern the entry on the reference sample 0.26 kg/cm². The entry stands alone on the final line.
30 kg/cm²
